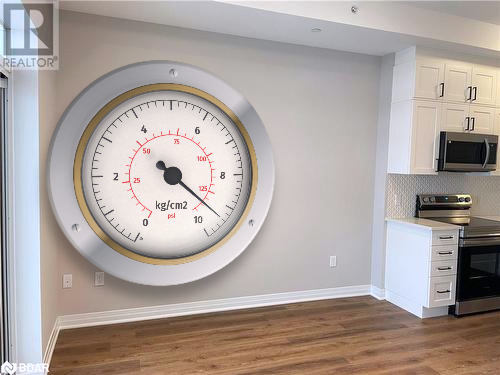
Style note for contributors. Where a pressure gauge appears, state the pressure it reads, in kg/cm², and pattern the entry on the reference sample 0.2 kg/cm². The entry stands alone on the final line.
9.4 kg/cm²
